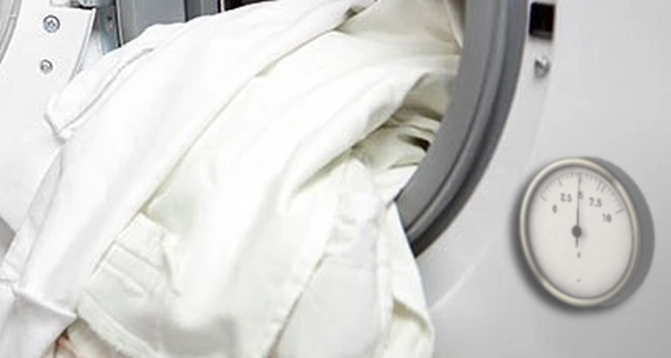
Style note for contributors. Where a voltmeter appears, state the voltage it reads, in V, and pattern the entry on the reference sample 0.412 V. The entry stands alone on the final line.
5 V
